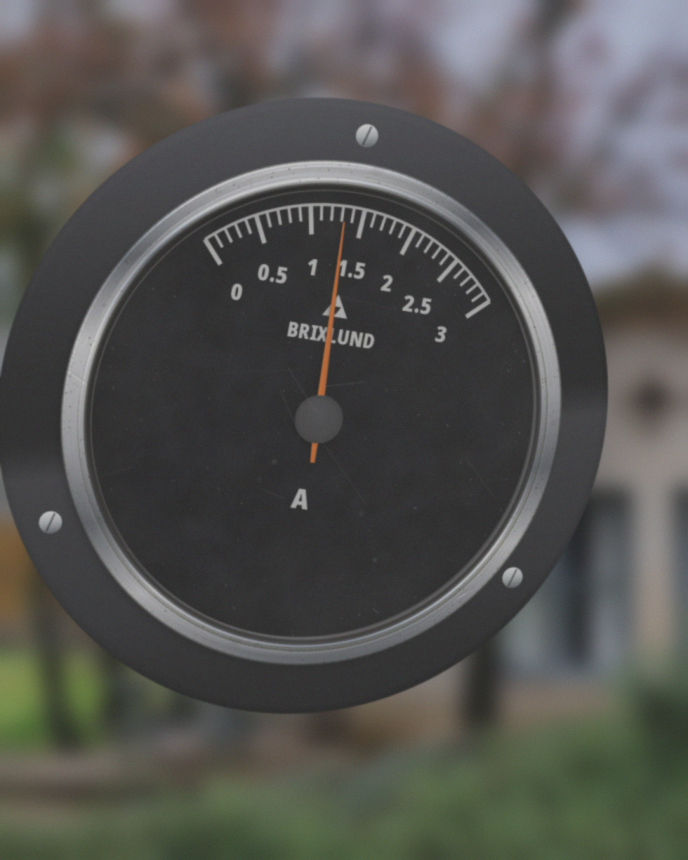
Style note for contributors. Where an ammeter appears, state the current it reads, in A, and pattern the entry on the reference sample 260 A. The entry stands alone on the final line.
1.3 A
